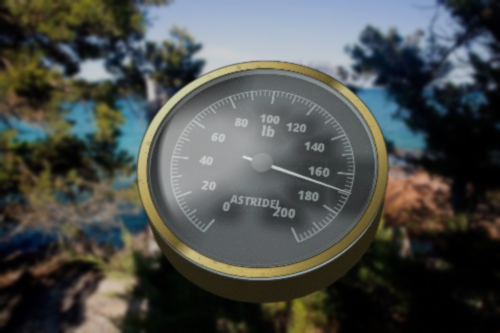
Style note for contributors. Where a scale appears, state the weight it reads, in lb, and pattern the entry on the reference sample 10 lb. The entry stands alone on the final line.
170 lb
